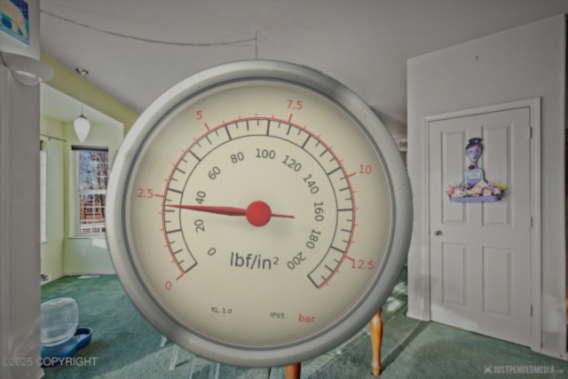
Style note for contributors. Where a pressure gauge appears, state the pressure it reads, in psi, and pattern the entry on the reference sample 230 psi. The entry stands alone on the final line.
32.5 psi
